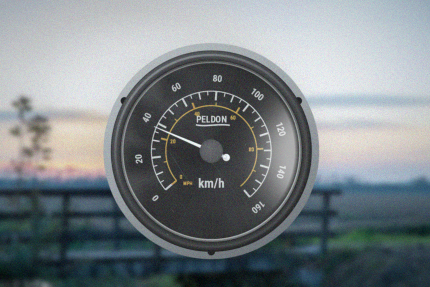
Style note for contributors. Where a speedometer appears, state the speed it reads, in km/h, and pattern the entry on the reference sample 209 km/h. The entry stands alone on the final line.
37.5 km/h
